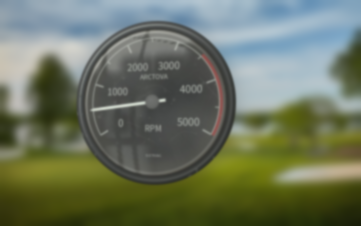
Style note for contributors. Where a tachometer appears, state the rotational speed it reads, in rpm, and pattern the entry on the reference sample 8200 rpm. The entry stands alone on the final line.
500 rpm
